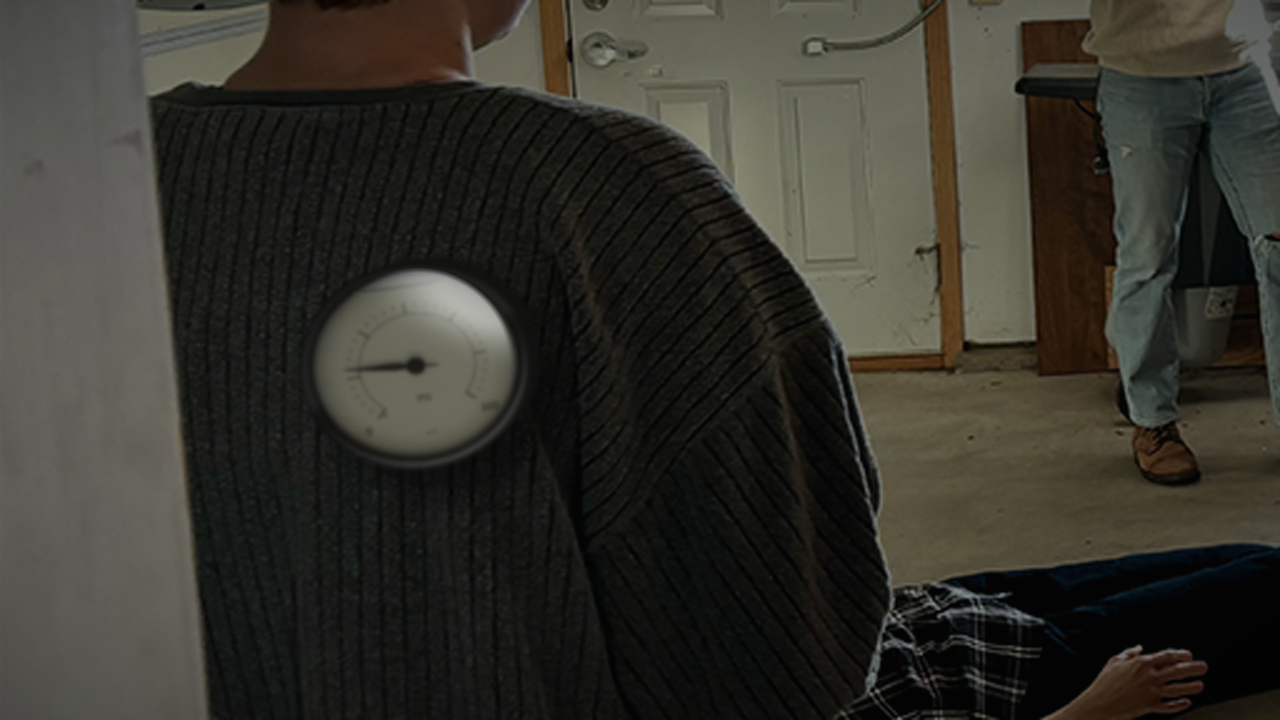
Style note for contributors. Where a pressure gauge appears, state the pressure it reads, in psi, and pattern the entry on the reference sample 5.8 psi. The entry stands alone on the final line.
60 psi
